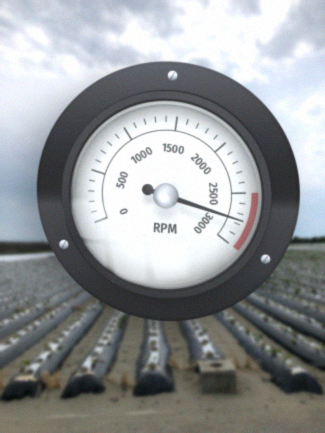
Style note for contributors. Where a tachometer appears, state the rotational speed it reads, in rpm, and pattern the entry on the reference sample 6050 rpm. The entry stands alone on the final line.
2750 rpm
